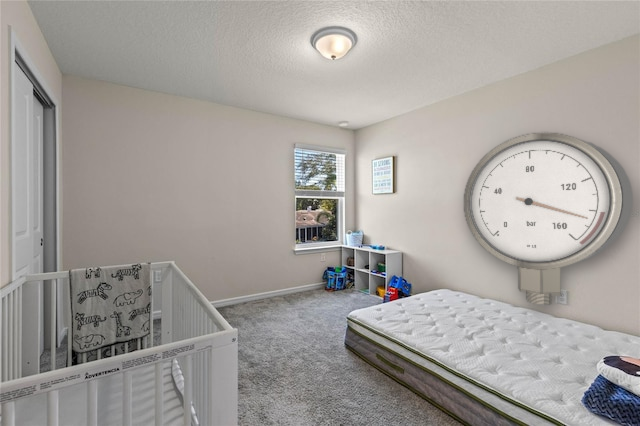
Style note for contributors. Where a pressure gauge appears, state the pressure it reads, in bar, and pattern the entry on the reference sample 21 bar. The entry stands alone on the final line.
145 bar
